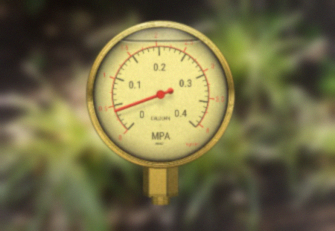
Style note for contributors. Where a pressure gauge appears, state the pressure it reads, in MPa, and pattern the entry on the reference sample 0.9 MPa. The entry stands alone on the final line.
0.04 MPa
